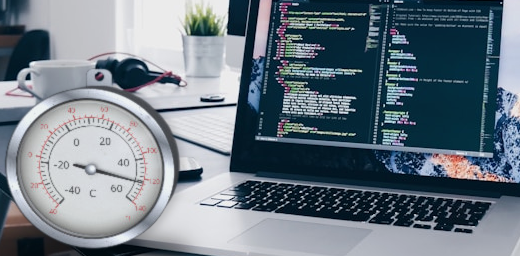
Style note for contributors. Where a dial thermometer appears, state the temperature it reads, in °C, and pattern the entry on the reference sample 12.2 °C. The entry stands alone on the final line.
50 °C
